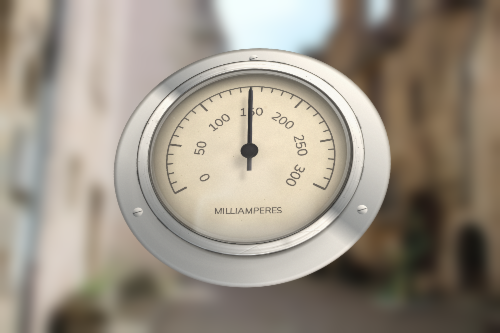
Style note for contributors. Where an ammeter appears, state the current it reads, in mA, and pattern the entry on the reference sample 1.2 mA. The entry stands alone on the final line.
150 mA
